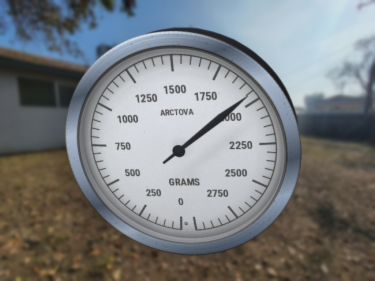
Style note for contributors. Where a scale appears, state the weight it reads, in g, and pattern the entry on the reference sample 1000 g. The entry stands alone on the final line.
1950 g
